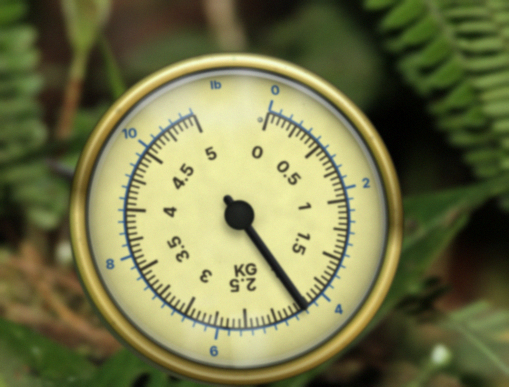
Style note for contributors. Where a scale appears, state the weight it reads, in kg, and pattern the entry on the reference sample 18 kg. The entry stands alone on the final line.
2 kg
